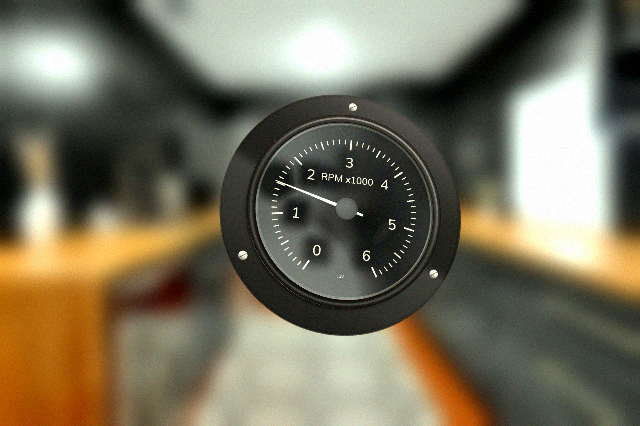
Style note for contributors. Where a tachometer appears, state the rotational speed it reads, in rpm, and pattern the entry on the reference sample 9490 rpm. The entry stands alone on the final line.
1500 rpm
